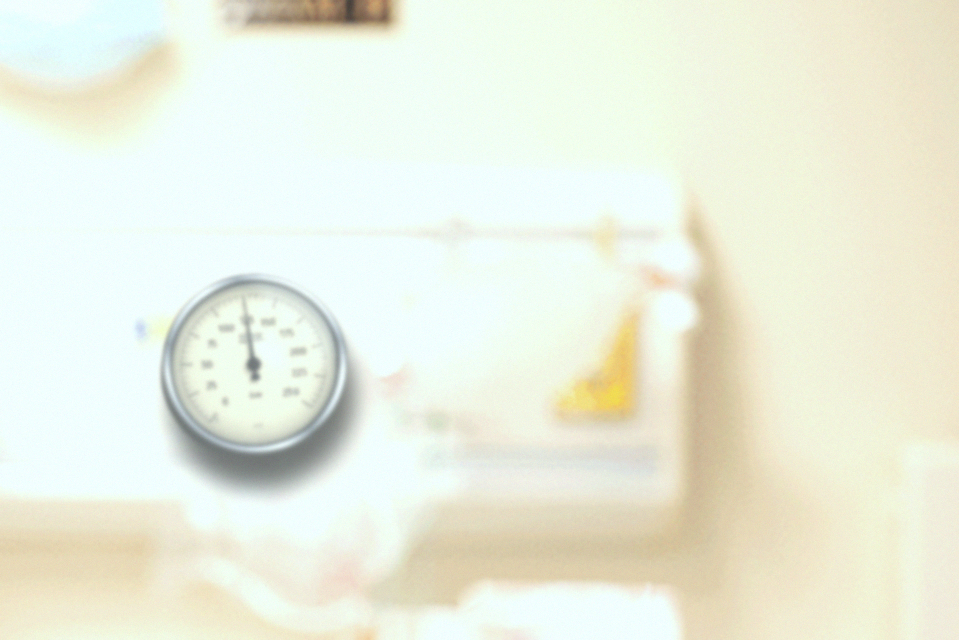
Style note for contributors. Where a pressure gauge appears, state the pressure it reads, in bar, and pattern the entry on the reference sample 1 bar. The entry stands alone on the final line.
125 bar
